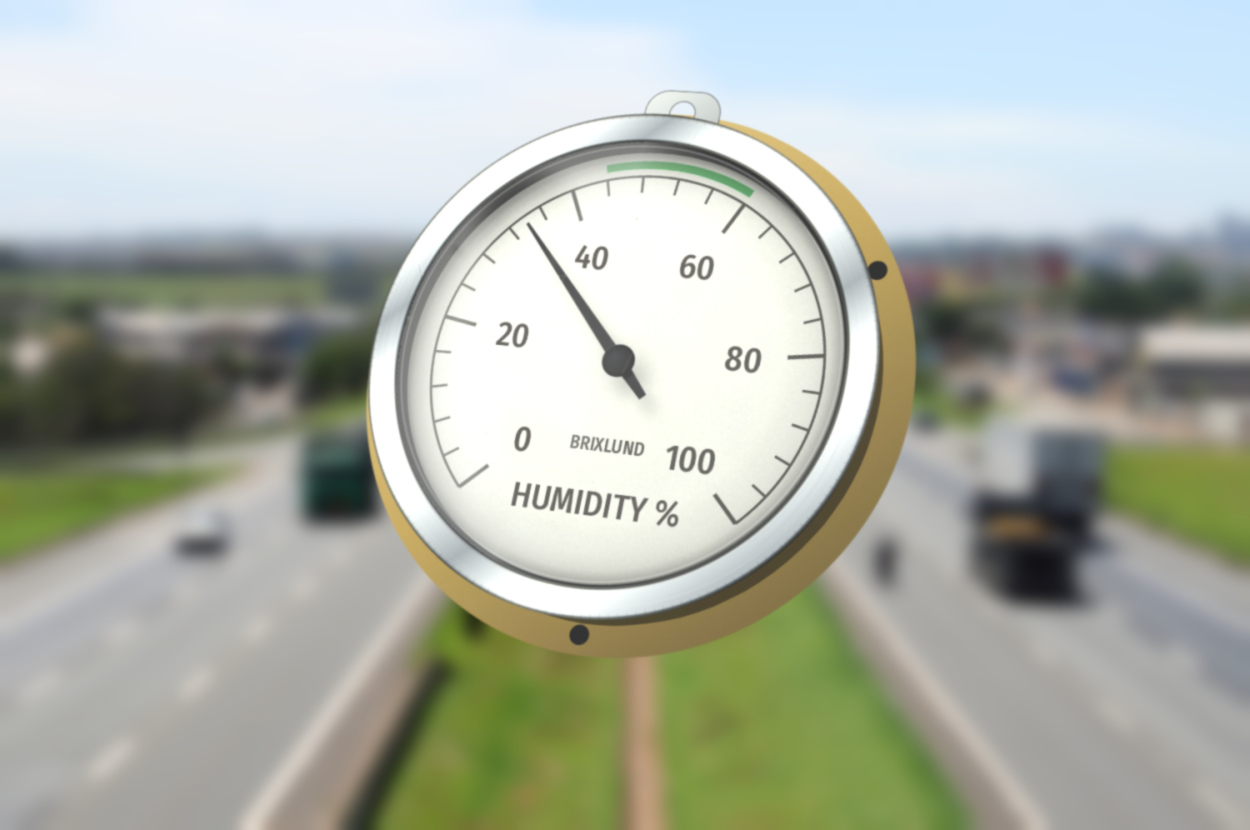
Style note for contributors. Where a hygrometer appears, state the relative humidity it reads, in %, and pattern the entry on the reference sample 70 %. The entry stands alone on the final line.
34 %
